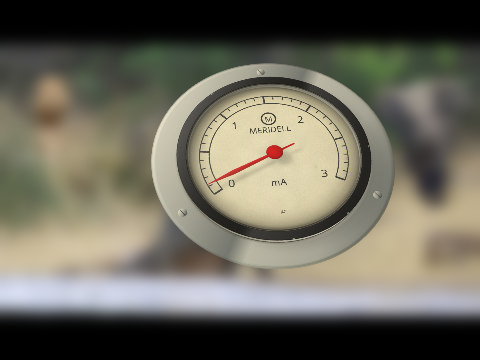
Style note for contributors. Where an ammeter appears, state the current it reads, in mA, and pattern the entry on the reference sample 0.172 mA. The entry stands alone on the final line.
0.1 mA
